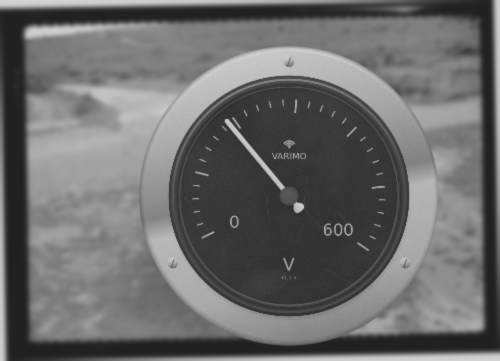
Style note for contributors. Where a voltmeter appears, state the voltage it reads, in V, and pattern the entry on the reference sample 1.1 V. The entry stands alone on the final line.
190 V
